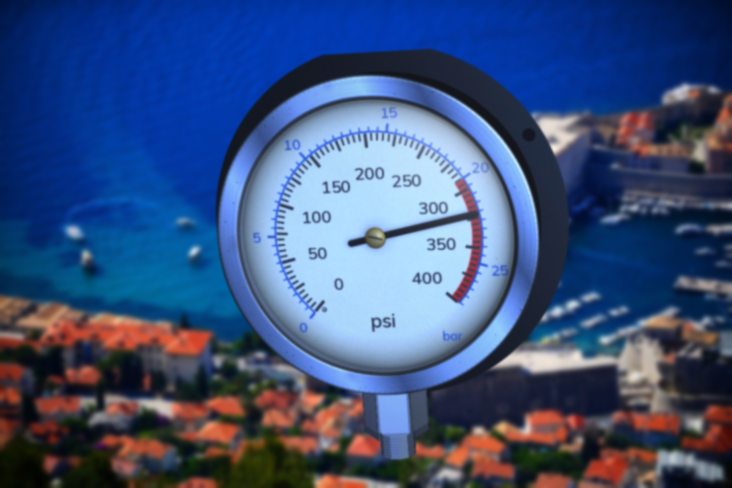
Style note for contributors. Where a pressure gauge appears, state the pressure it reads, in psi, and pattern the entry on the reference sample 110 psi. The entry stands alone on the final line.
320 psi
